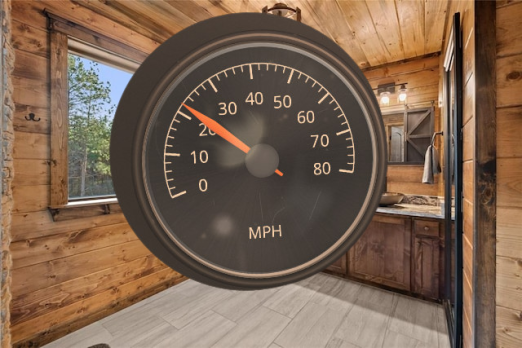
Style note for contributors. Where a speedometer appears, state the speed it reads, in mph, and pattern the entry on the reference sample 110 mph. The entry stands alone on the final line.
22 mph
